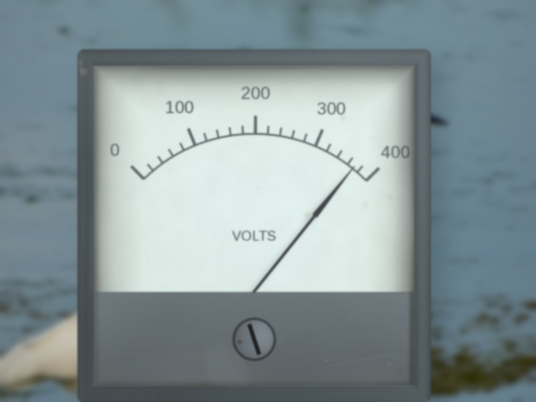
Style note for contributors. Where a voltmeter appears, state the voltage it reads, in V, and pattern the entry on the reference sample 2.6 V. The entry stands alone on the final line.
370 V
